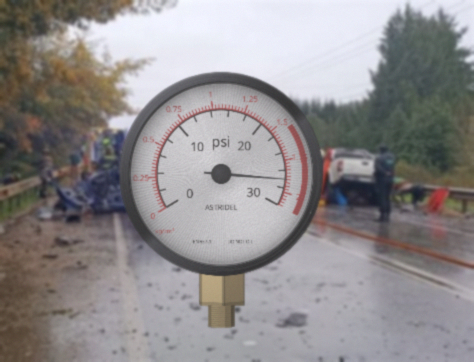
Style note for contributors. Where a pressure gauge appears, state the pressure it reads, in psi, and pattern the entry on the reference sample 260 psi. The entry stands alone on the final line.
27 psi
